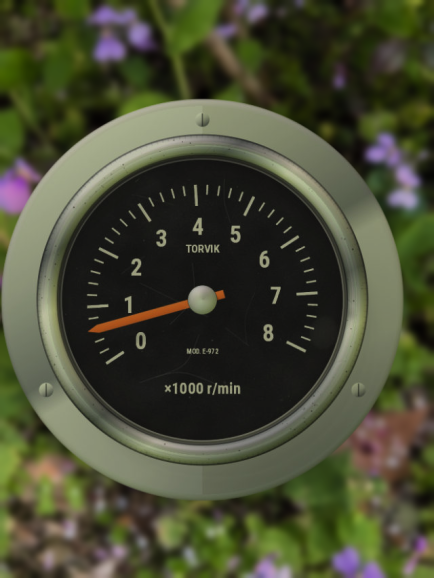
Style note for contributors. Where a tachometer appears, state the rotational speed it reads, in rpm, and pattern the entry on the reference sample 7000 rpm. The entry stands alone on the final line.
600 rpm
